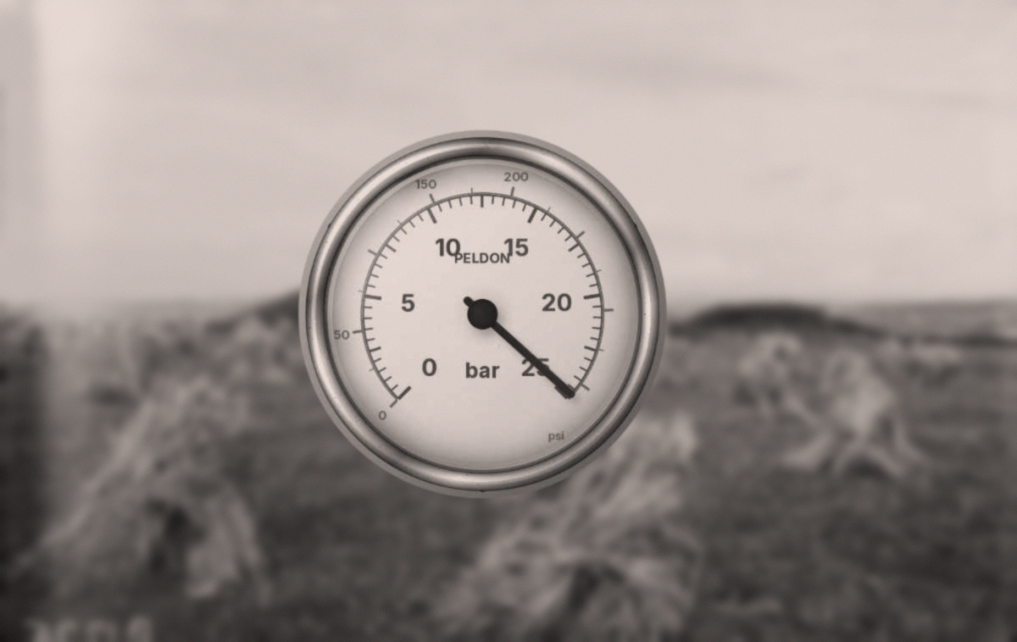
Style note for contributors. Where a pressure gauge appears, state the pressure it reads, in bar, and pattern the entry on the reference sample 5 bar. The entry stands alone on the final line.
24.75 bar
